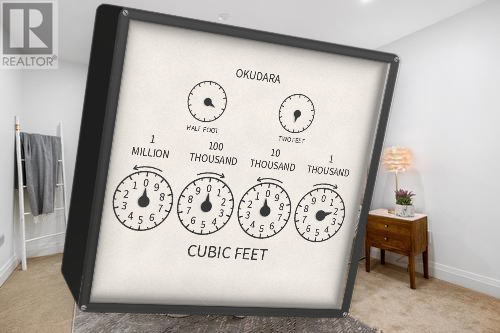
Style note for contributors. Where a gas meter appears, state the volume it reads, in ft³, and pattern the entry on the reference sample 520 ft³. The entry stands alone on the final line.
200 ft³
